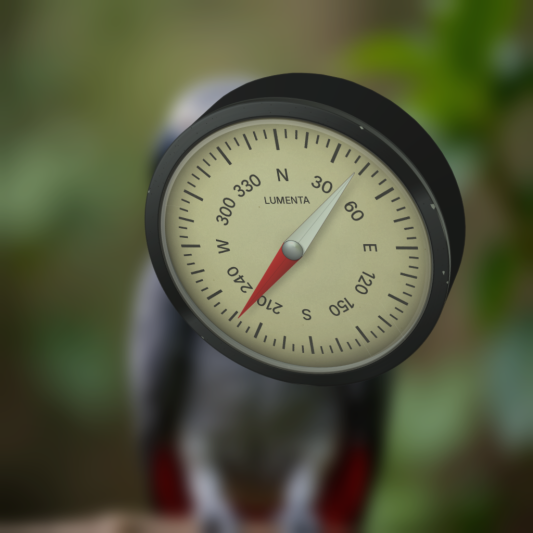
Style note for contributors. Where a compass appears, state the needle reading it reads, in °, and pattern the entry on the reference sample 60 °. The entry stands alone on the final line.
222.5 °
